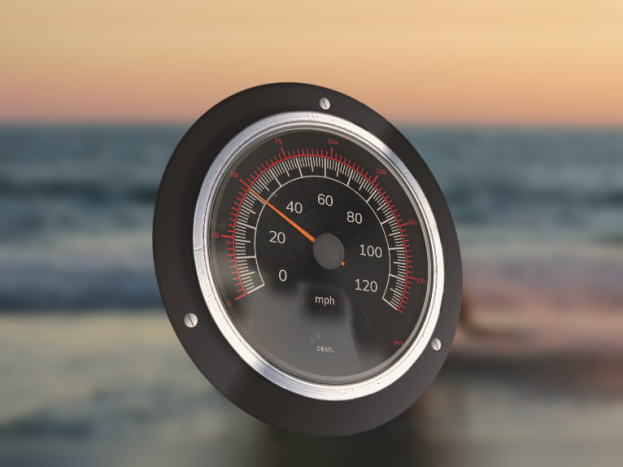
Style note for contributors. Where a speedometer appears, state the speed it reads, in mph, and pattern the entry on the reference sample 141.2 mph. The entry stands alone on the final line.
30 mph
